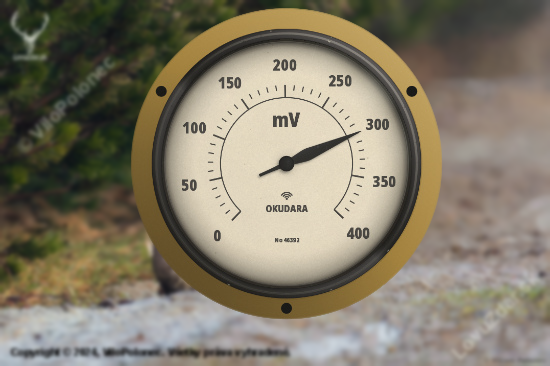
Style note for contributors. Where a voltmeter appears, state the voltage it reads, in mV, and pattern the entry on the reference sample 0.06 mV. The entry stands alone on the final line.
300 mV
